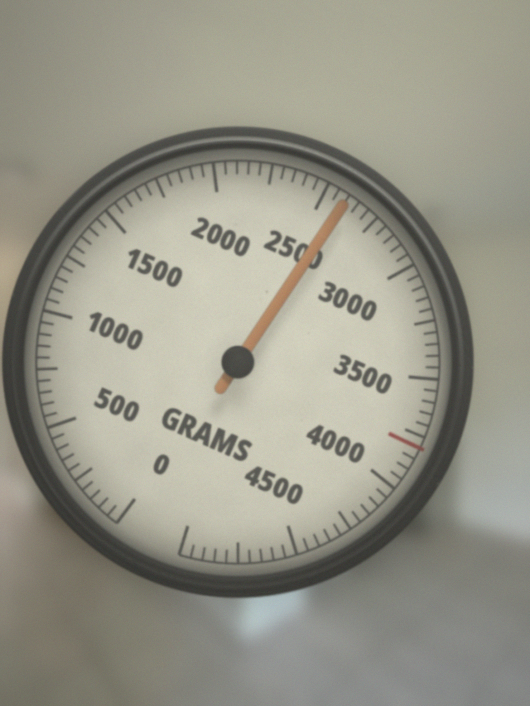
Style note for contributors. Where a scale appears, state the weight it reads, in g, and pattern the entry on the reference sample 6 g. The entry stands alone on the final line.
2600 g
